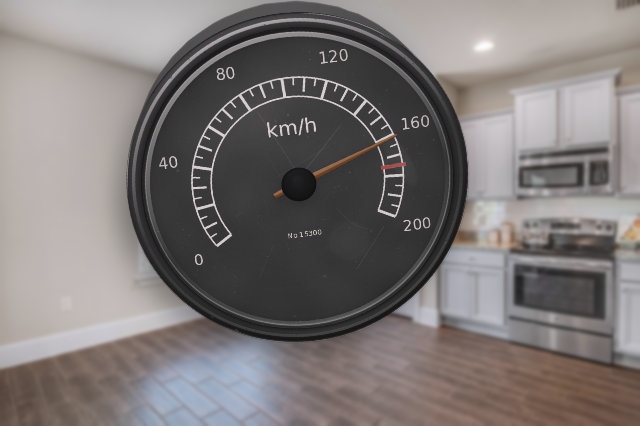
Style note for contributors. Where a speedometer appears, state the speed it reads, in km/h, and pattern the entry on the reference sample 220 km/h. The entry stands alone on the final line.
160 km/h
